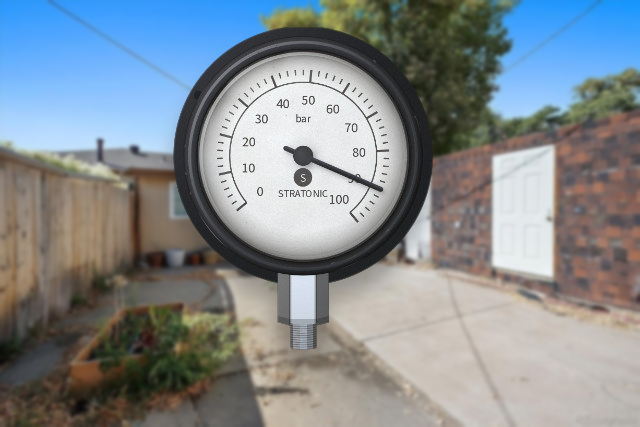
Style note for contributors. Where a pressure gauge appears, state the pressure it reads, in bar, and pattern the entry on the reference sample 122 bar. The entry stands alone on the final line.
90 bar
